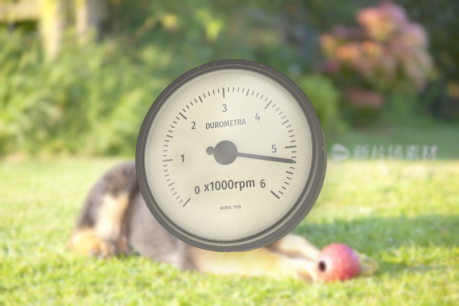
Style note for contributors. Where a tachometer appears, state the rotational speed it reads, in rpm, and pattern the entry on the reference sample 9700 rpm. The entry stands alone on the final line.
5300 rpm
